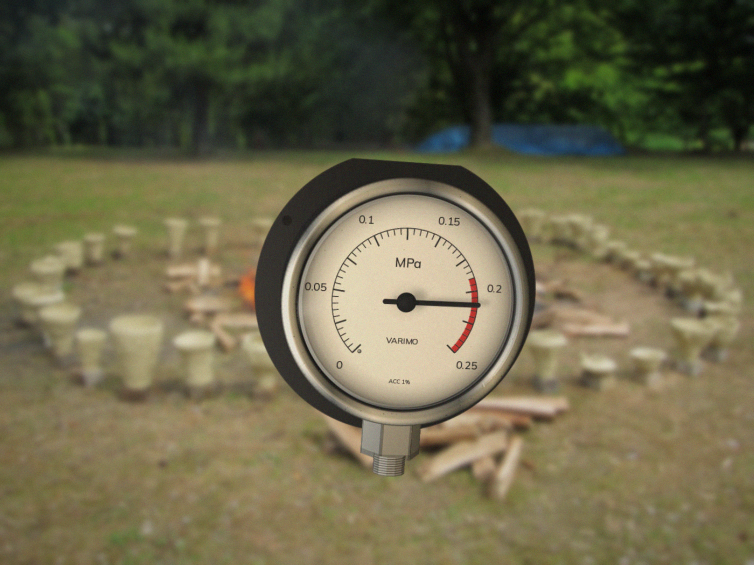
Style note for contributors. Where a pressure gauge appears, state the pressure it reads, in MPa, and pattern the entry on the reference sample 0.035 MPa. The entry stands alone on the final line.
0.21 MPa
